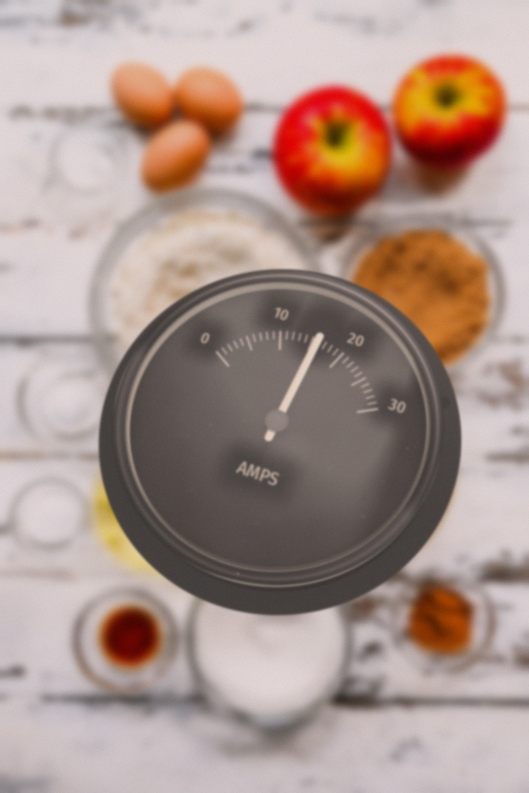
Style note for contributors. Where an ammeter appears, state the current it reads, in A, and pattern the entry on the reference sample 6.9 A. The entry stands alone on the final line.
16 A
